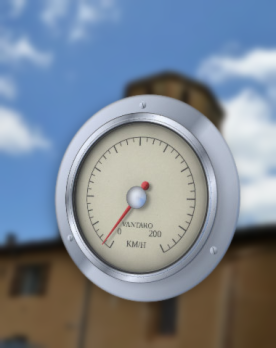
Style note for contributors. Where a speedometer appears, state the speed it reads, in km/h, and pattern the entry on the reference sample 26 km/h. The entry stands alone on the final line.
5 km/h
